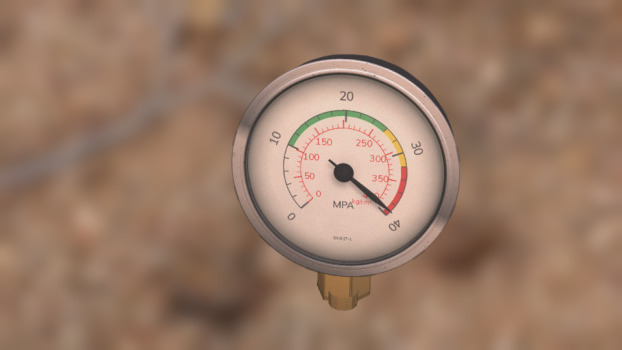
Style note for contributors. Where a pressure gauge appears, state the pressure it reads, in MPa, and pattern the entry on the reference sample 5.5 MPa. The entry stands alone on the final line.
39 MPa
